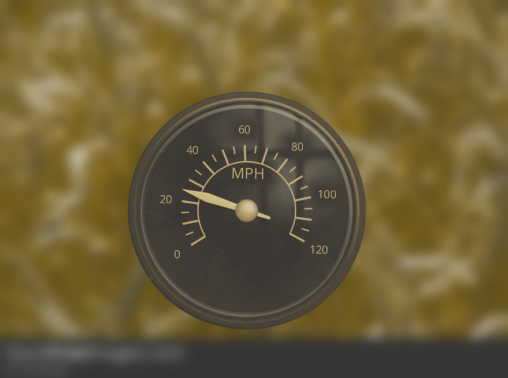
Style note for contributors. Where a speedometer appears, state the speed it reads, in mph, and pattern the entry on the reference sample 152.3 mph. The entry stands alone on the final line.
25 mph
